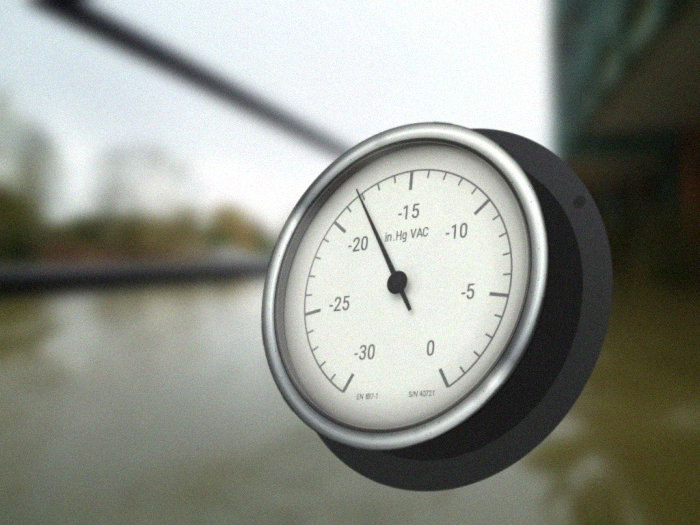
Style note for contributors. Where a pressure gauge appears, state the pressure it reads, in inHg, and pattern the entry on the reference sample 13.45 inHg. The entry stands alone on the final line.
-18 inHg
